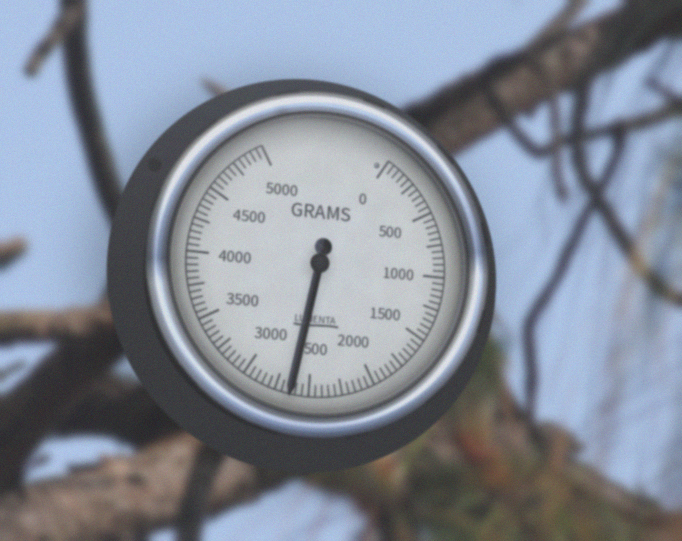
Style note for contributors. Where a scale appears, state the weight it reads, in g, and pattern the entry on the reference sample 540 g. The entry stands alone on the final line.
2650 g
